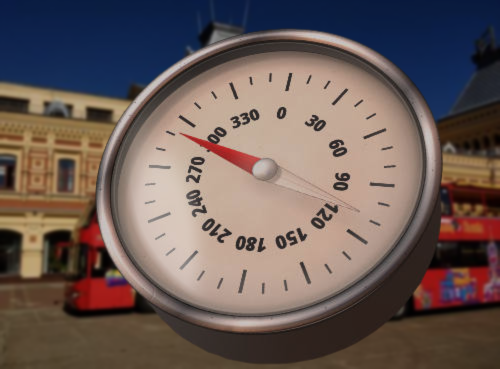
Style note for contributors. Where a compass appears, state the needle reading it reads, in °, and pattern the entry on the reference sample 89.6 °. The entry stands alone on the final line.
290 °
